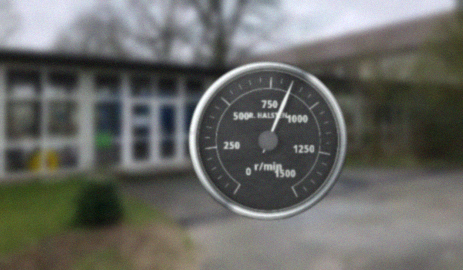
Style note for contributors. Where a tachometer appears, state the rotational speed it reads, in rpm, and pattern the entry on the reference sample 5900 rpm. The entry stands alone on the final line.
850 rpm
